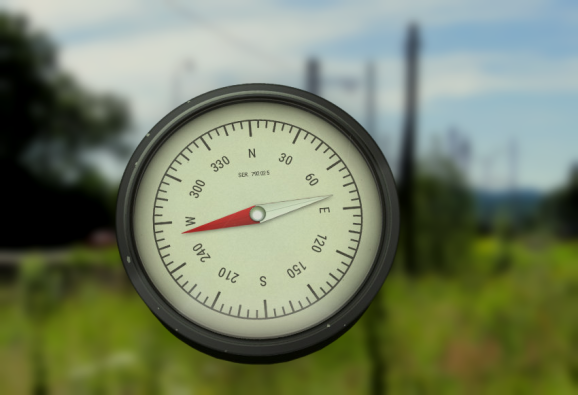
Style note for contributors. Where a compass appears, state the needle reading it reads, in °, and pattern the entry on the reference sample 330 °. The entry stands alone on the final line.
260 °
